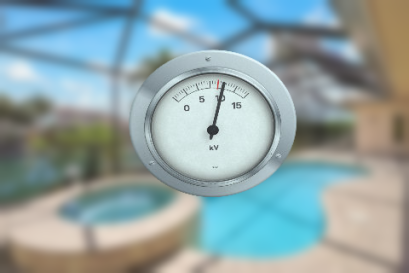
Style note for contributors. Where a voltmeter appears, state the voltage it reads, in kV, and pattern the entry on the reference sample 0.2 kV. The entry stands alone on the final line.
10 kV
